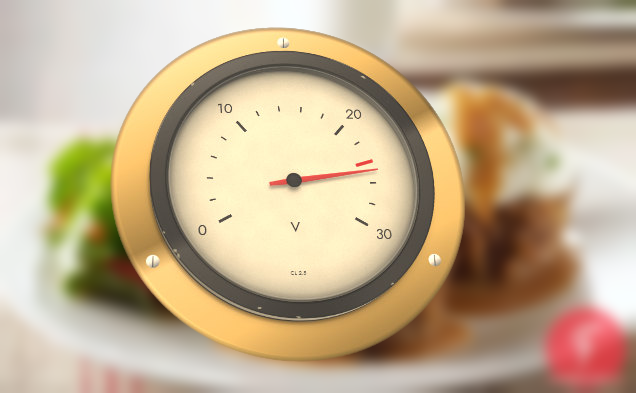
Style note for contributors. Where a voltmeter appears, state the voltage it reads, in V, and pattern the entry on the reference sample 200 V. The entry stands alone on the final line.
25 V
